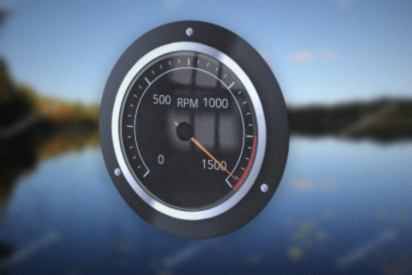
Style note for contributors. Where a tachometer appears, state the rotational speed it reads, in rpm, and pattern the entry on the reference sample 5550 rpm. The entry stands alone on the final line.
1450 rpm
